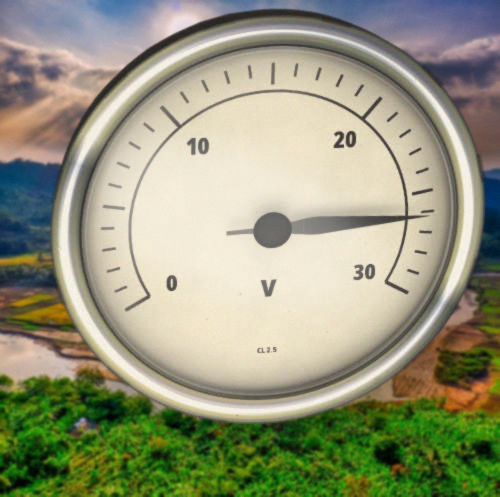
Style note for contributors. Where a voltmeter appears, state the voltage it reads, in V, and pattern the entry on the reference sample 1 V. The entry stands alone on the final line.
26 V
